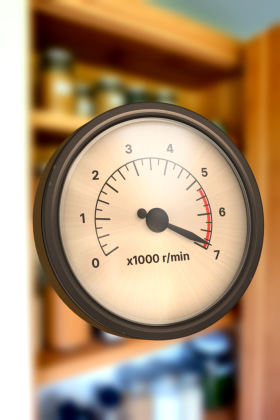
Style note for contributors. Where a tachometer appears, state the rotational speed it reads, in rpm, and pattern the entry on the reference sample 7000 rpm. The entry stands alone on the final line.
6875 rpm
